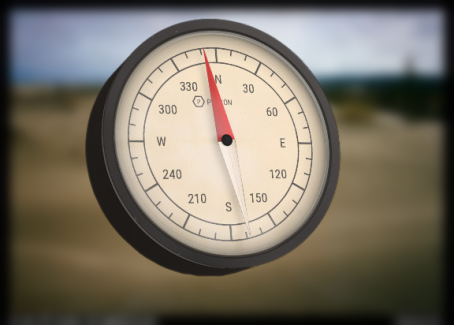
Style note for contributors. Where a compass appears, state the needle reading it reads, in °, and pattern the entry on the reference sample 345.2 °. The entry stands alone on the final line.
350 °
